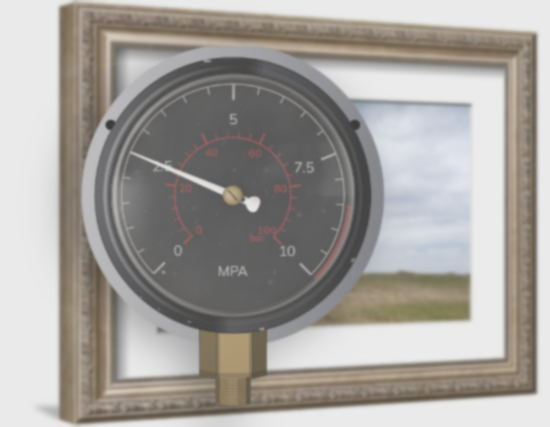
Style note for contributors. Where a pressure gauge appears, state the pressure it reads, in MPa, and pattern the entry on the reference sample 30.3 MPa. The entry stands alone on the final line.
2.5 MPa
